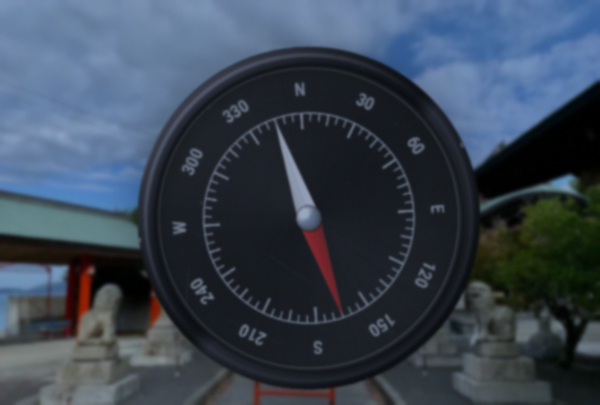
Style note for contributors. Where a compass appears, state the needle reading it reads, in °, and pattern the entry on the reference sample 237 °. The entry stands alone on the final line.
165 °
